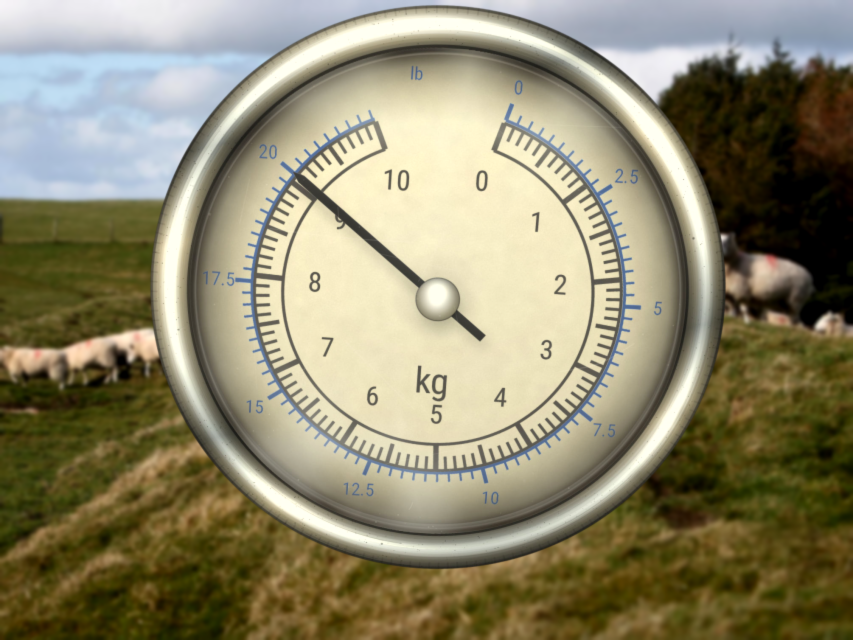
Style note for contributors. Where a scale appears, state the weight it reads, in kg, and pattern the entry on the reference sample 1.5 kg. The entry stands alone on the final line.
9.1 kg
